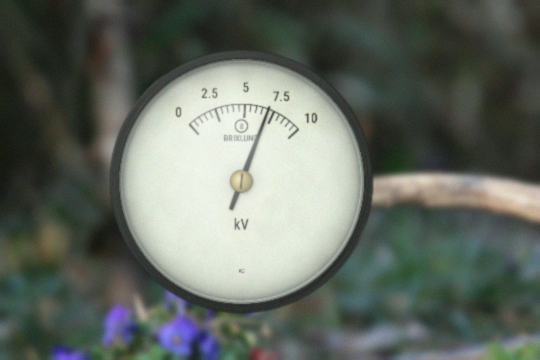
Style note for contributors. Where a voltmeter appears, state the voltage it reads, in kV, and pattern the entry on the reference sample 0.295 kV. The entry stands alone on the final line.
7 kV
